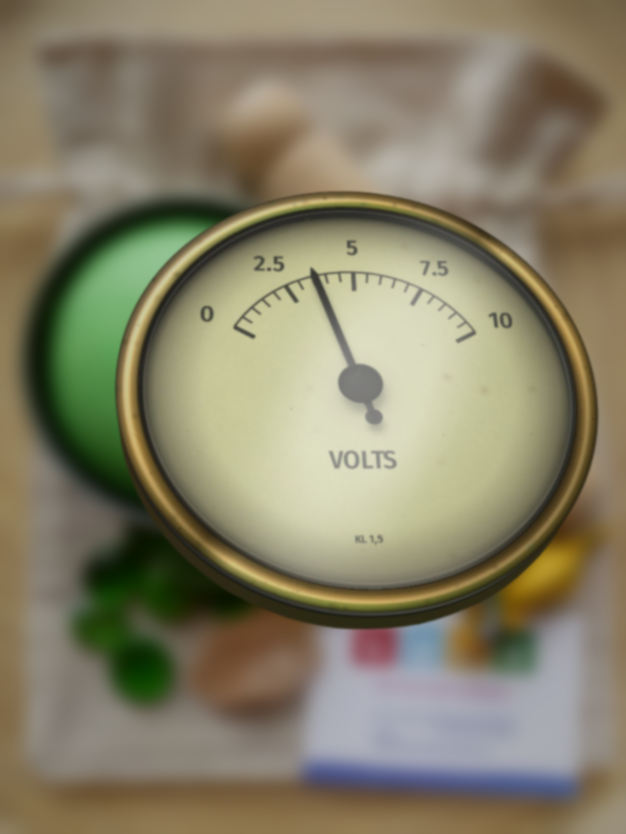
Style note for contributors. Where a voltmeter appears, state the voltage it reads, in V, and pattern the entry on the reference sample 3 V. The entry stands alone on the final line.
3.5 V
